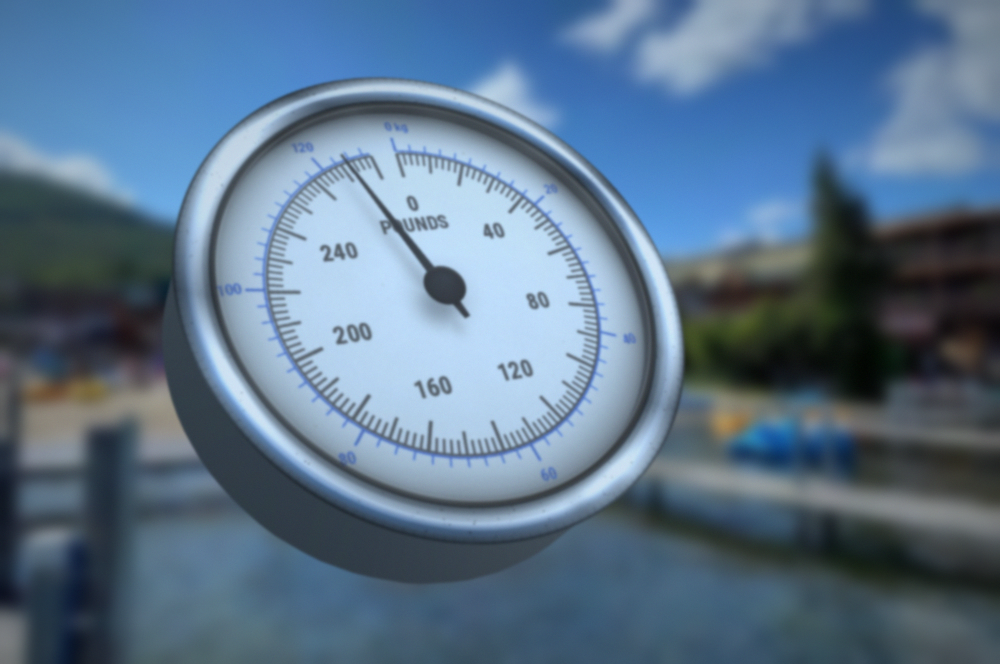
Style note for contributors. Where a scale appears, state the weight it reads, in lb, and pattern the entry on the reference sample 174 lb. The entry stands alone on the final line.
270 lb
